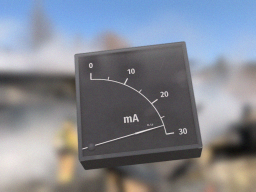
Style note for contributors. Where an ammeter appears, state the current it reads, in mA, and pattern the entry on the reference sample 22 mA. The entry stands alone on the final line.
27.5 mA
